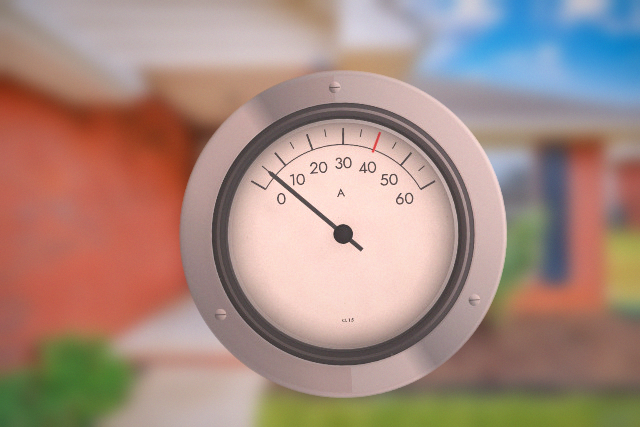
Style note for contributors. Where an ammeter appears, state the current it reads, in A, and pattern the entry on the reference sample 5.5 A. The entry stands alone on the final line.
5 A
